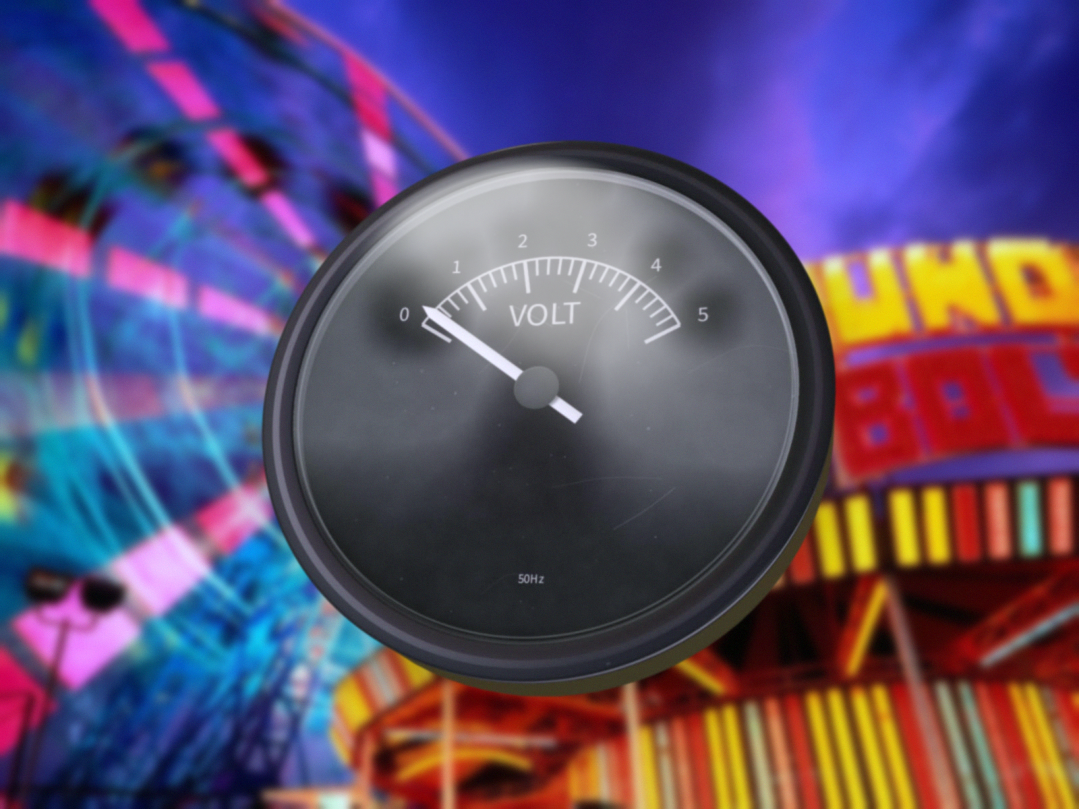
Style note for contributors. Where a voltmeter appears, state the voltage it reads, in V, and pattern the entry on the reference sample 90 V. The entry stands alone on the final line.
0.2 V
